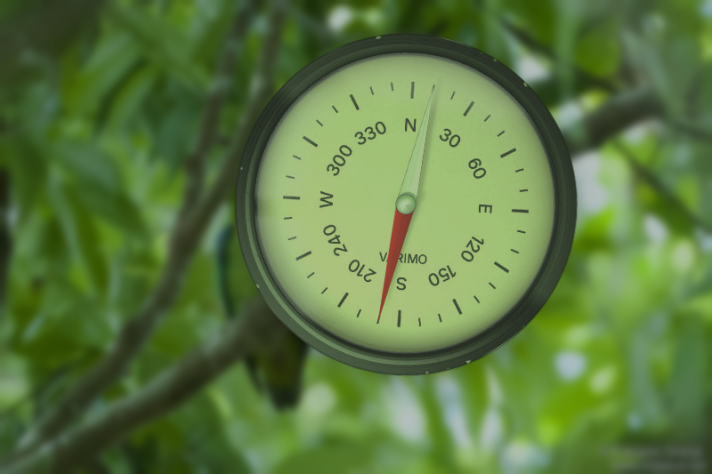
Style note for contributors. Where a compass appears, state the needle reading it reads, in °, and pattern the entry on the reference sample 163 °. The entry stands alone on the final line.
190 °
